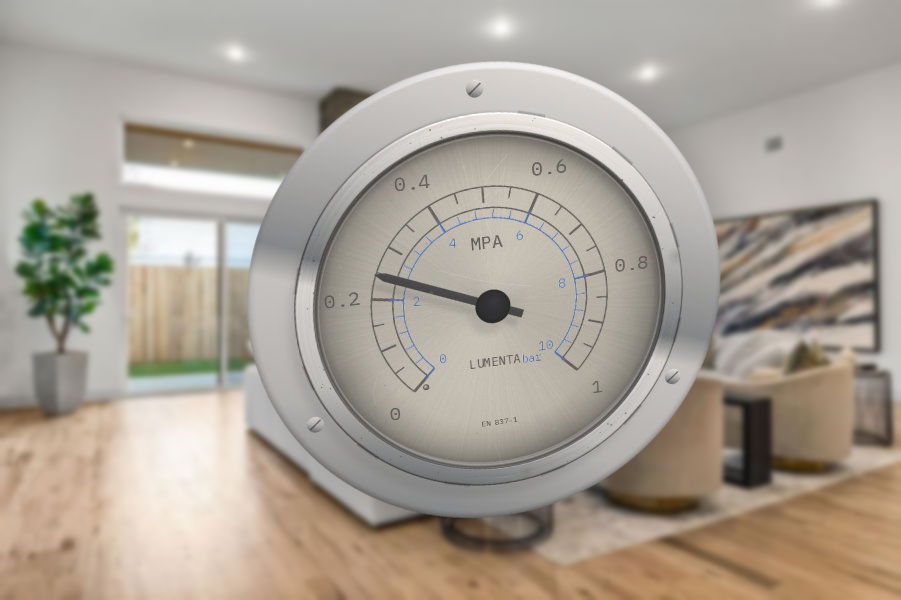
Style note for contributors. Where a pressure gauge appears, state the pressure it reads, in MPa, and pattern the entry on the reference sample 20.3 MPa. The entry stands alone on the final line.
0.25 MPa
